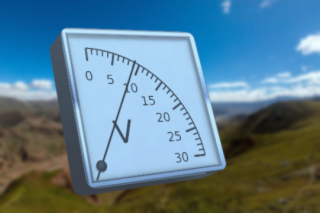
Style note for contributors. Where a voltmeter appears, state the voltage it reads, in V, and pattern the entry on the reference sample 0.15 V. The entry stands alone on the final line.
9 V
